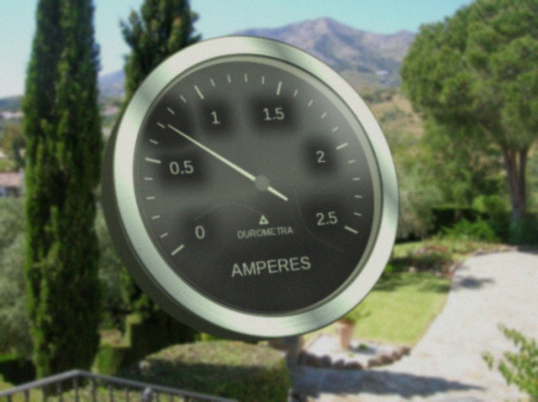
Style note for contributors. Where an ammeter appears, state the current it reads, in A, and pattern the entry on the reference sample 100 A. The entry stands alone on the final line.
0.7 A
